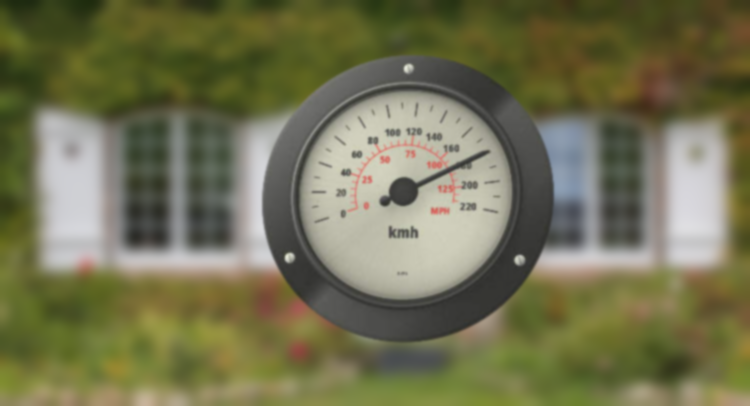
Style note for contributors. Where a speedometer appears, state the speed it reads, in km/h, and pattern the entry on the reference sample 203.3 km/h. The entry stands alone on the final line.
180 km/h
